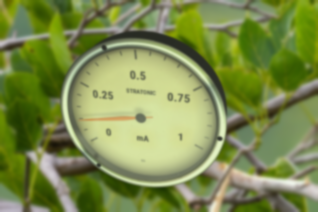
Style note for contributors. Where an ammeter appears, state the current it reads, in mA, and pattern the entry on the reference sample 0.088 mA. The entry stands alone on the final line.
0.1 mA
